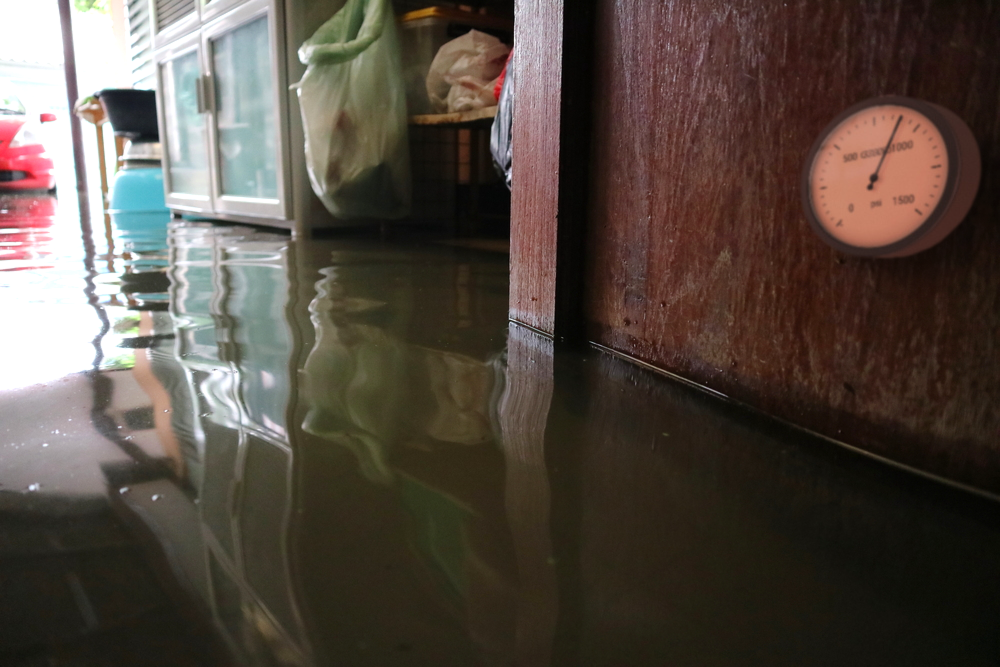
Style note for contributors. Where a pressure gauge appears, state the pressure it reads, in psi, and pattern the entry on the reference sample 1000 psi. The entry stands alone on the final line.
900 psi
